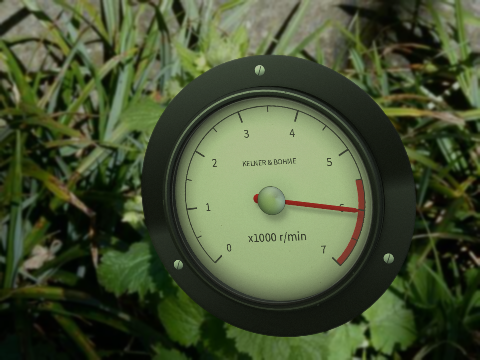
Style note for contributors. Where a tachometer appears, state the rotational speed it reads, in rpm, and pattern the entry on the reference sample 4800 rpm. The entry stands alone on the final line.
6000 rpm
